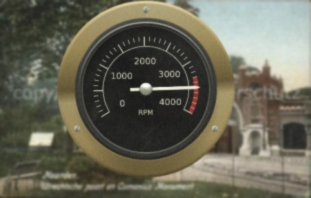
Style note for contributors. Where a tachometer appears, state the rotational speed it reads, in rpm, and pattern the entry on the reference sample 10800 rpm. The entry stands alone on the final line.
3500 rpm
